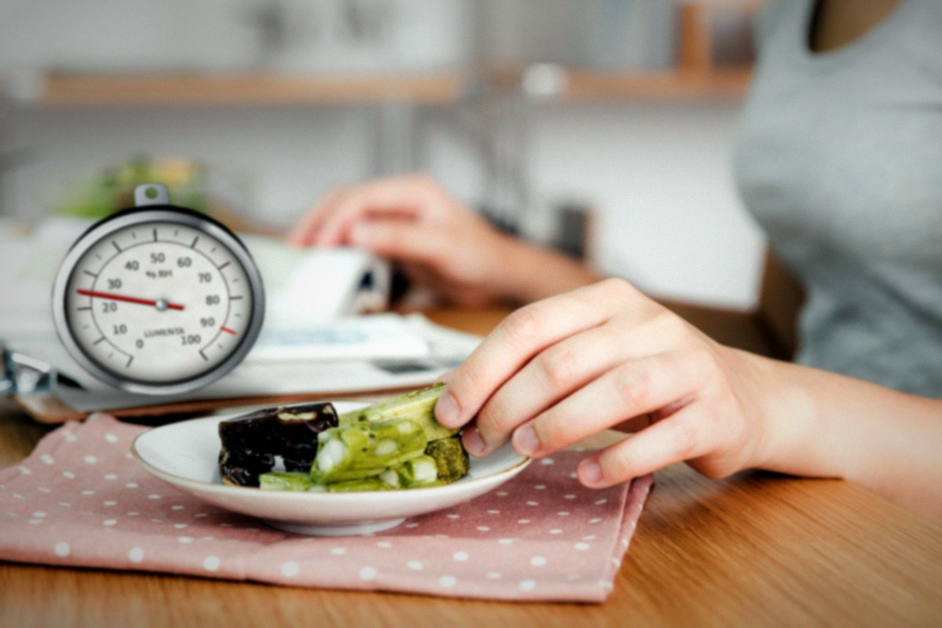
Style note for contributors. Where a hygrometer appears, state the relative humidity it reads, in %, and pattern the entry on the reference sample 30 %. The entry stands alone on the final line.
25 %
